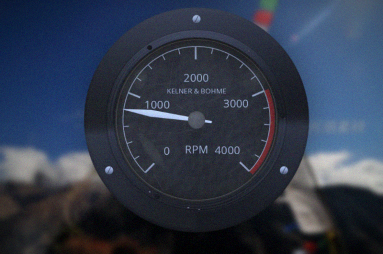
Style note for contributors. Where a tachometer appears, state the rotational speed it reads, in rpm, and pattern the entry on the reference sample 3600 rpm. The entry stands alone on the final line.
800 rpm
